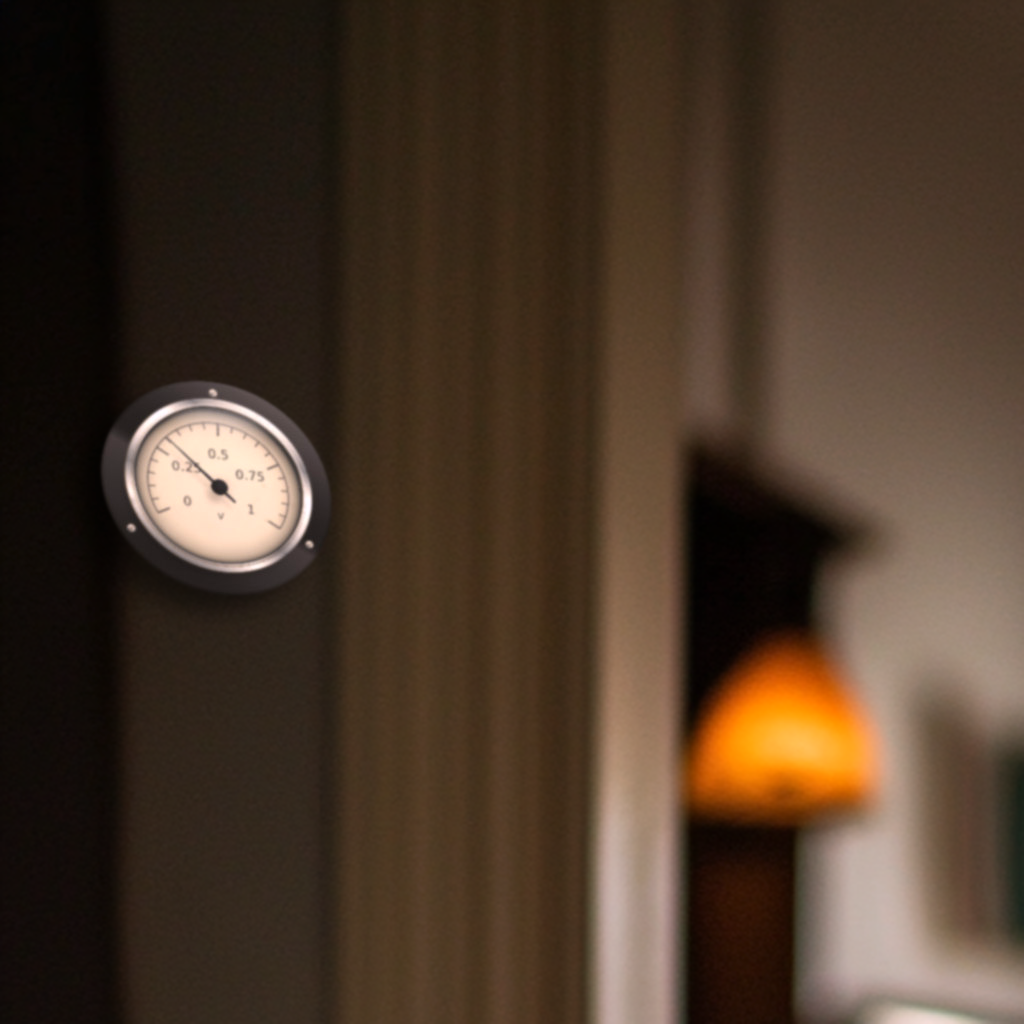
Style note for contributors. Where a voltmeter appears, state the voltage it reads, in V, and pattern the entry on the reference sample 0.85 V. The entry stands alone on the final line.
0.3 V
